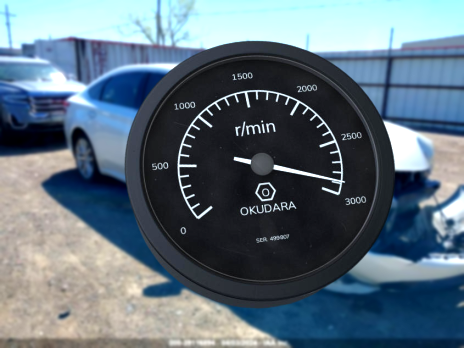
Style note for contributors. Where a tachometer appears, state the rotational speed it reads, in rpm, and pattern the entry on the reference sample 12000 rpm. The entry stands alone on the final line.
2900 rpm
